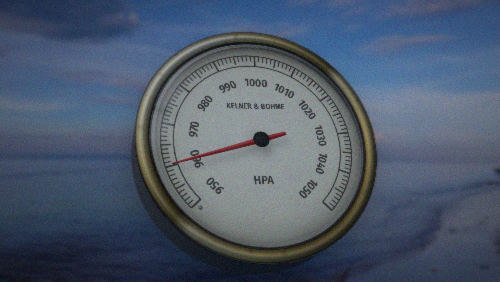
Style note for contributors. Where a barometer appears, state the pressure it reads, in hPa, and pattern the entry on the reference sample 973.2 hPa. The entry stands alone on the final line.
960 hPa
